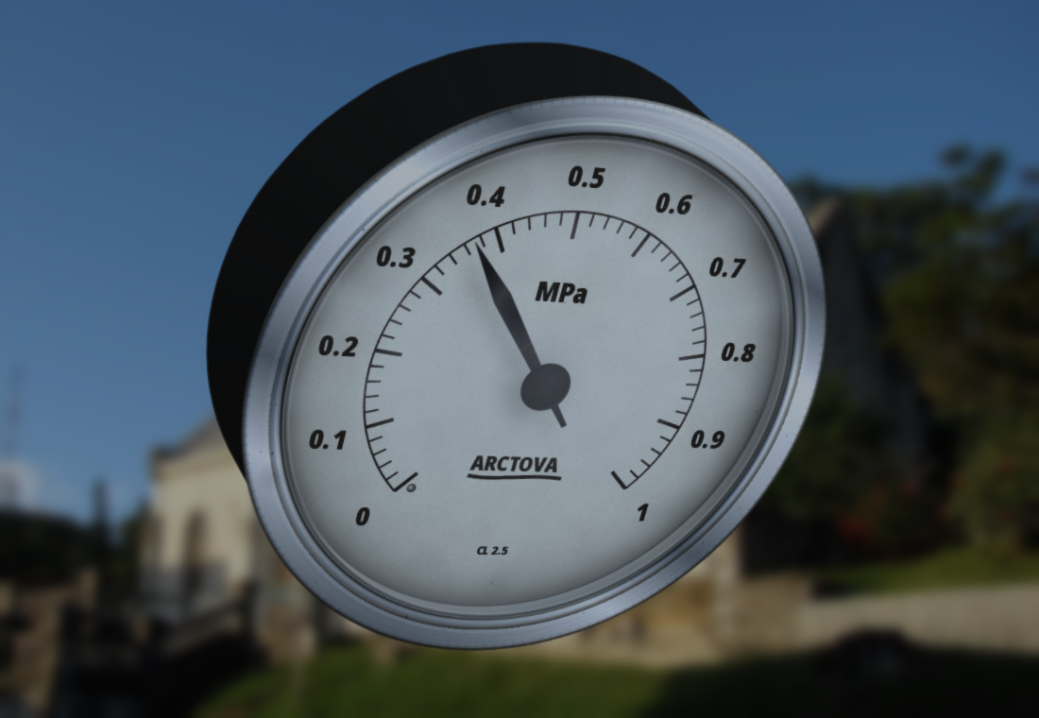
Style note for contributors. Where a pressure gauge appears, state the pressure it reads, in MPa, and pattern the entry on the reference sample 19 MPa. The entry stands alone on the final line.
0.37 MPa
